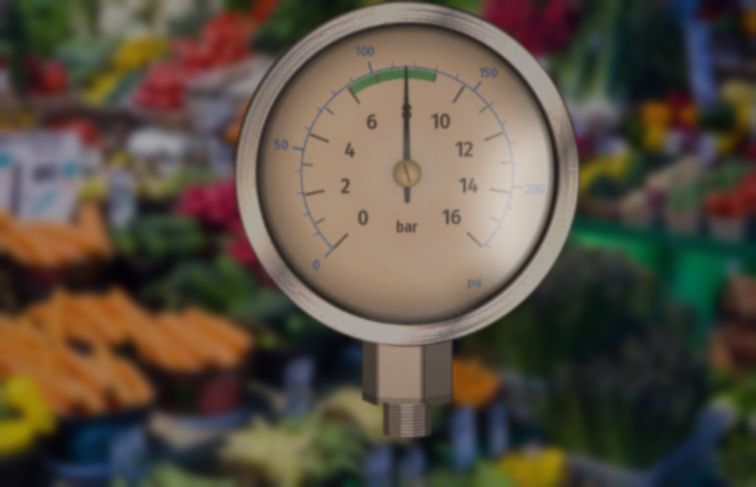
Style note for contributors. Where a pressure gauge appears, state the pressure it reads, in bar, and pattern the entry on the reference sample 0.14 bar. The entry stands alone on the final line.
8 bar
